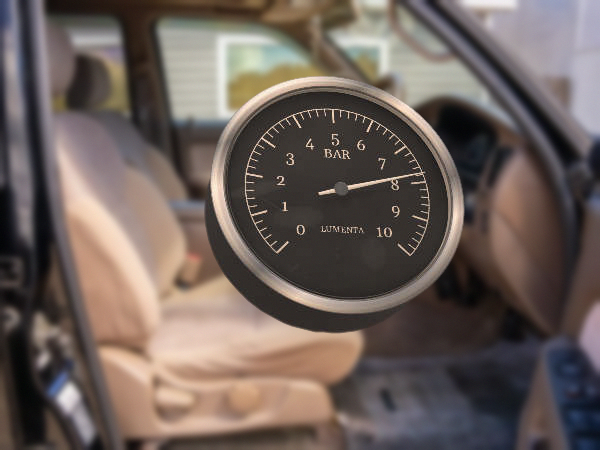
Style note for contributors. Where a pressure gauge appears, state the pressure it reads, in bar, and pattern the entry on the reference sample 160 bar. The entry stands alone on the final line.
7.8 bar
